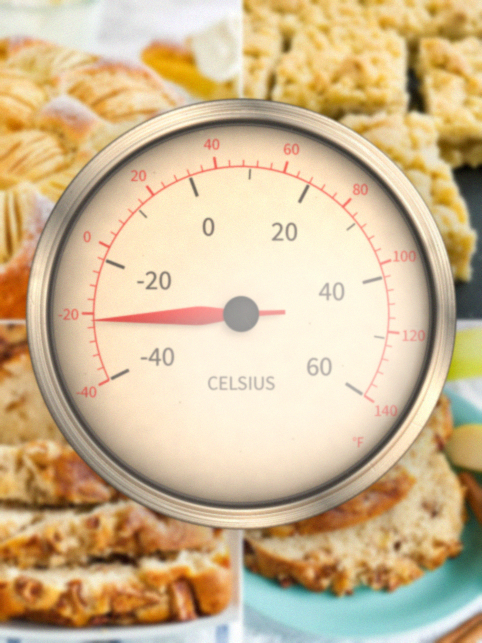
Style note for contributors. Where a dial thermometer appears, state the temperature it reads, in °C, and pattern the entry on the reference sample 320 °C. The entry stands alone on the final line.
-30 °C
